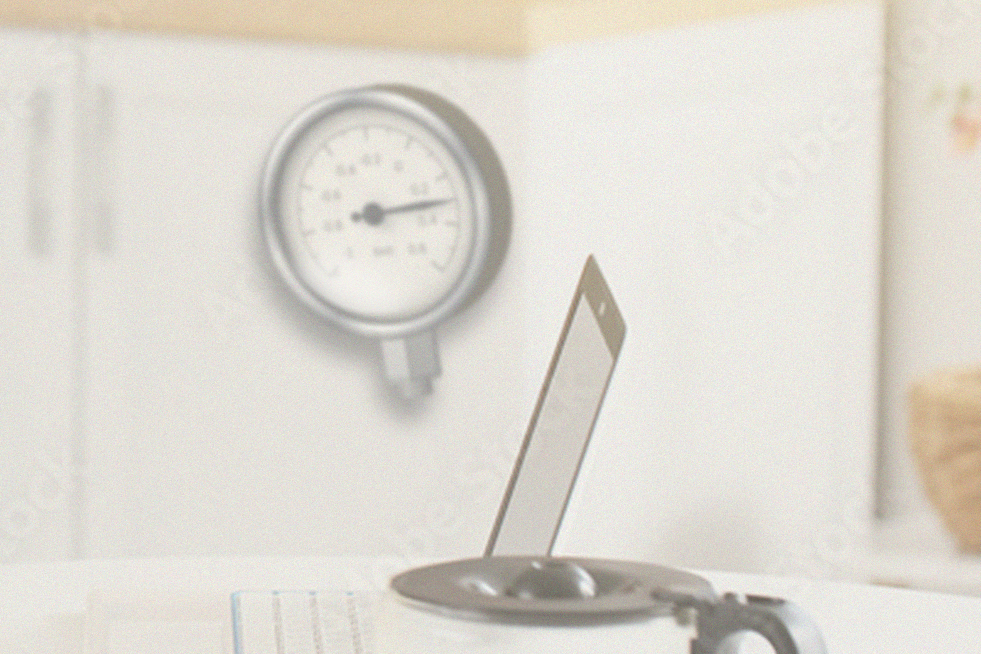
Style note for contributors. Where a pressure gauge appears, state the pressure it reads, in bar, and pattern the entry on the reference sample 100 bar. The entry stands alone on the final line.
0.3 bar
